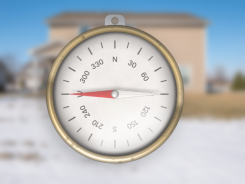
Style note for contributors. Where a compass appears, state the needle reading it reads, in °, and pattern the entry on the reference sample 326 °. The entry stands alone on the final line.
270 °
